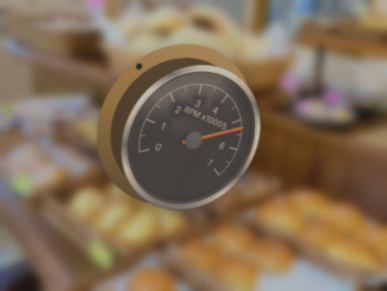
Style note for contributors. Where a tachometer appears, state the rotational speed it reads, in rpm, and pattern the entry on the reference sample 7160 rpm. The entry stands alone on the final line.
5250 rpm
